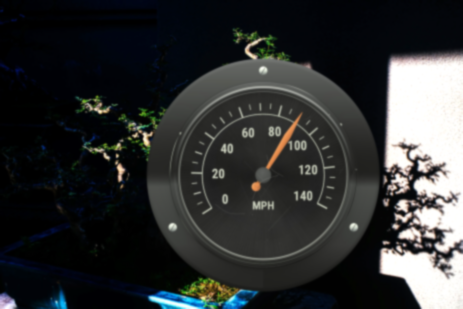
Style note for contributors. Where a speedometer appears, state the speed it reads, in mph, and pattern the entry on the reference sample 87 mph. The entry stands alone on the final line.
90 mph
